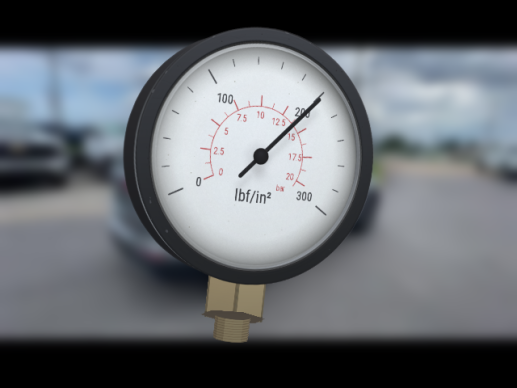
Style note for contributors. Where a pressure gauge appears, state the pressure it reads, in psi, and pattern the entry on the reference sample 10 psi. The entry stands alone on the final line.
200 psi
